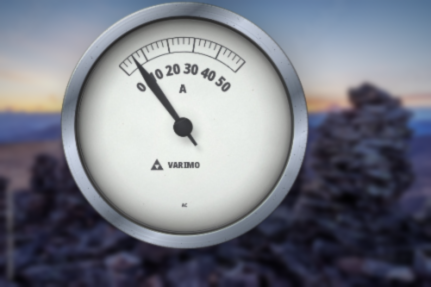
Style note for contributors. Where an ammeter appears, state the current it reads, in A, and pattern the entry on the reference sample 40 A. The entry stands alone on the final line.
6 A
